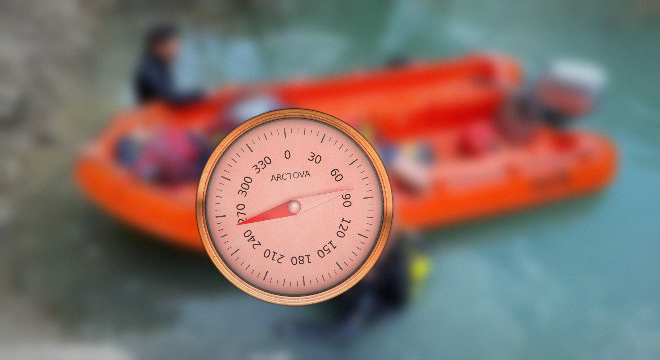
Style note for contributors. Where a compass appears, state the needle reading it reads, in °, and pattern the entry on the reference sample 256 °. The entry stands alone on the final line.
260 °
